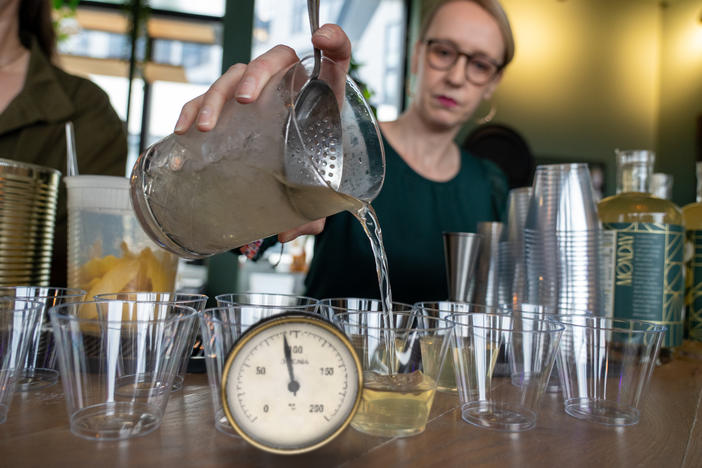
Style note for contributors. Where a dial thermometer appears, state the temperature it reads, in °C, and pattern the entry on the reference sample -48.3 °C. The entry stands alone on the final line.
90 °C
